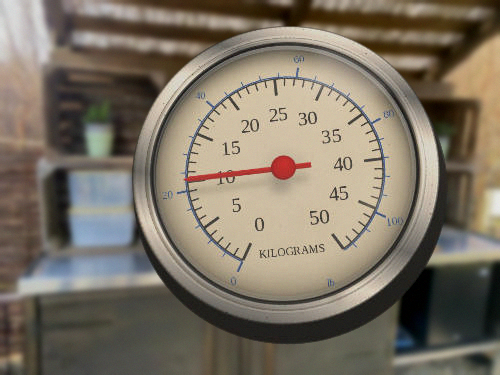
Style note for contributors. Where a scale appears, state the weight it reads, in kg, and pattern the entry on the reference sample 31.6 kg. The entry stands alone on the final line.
10 kg
